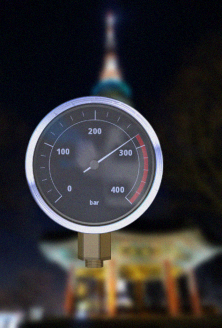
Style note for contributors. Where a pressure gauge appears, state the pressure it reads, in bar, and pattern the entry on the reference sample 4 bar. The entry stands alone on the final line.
280 bar
